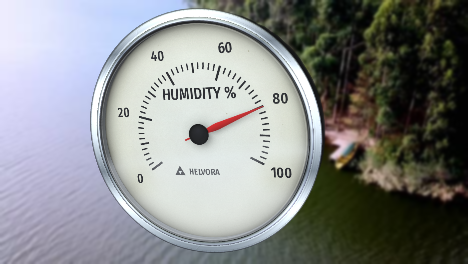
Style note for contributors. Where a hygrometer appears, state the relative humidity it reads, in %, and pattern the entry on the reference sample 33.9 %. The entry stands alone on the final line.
80 %
